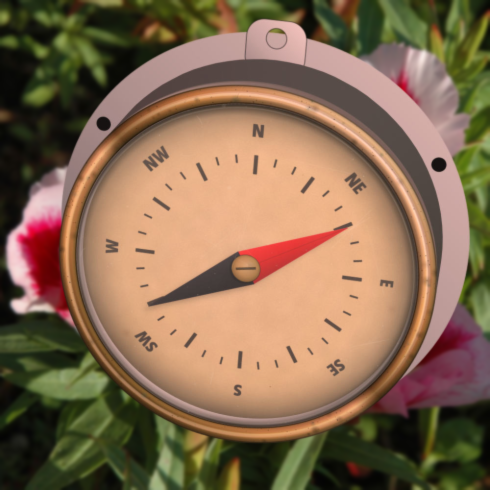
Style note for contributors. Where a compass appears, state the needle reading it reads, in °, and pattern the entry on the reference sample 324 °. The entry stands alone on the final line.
60 °
